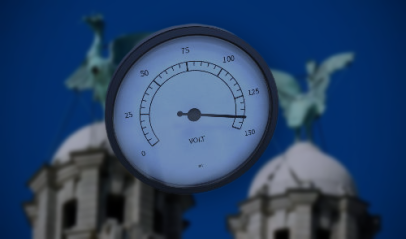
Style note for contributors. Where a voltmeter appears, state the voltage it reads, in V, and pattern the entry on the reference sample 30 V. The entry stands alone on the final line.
140 V
